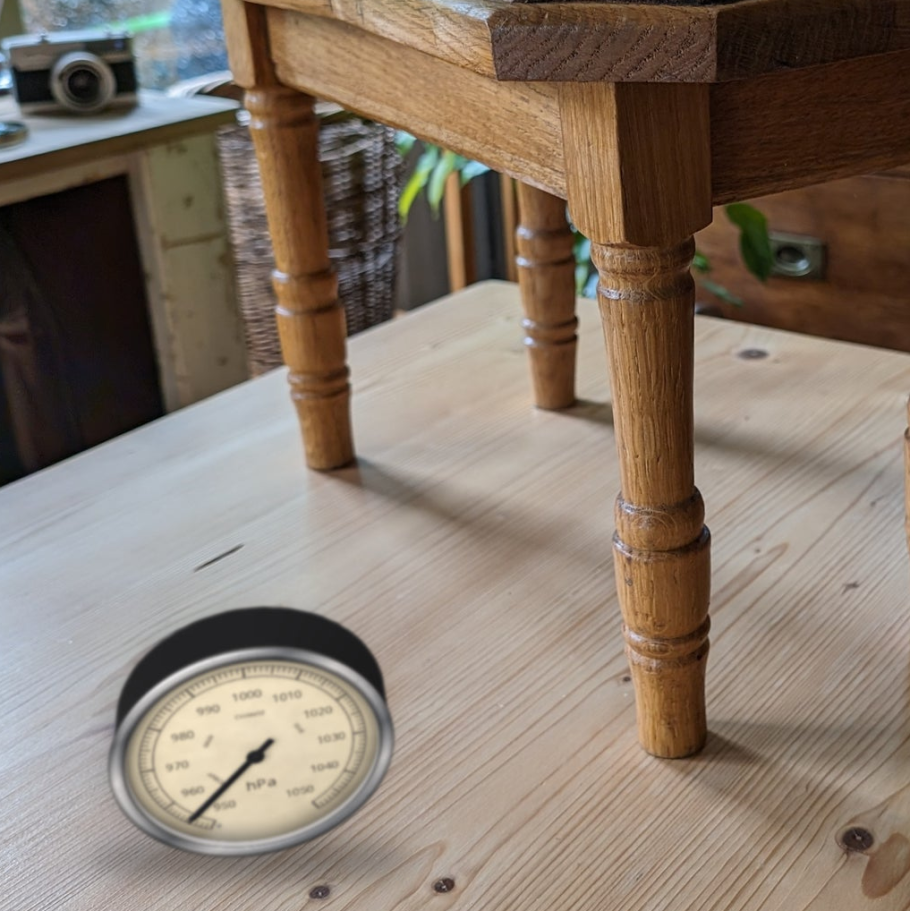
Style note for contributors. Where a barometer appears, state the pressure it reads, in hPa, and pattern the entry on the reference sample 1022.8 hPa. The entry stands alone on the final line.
955 hPa
